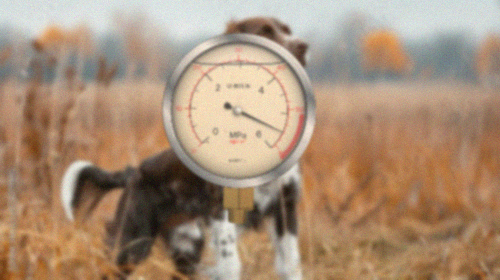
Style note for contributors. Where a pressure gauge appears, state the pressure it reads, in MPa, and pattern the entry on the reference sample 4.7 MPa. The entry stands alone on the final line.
5.5 MPa
